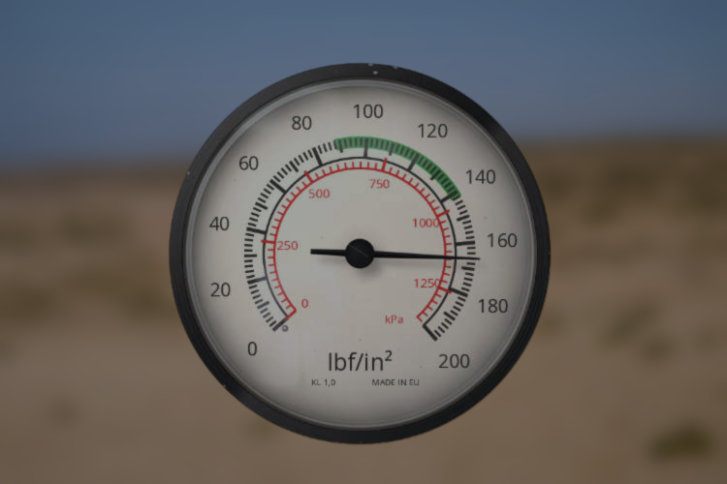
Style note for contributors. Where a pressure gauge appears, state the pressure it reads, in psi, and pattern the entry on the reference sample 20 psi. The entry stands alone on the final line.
166 psi
